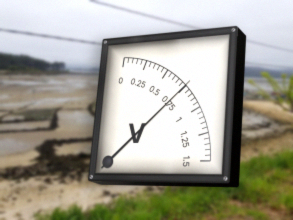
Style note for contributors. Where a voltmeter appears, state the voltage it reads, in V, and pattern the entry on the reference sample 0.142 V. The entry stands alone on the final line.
0.75 V
